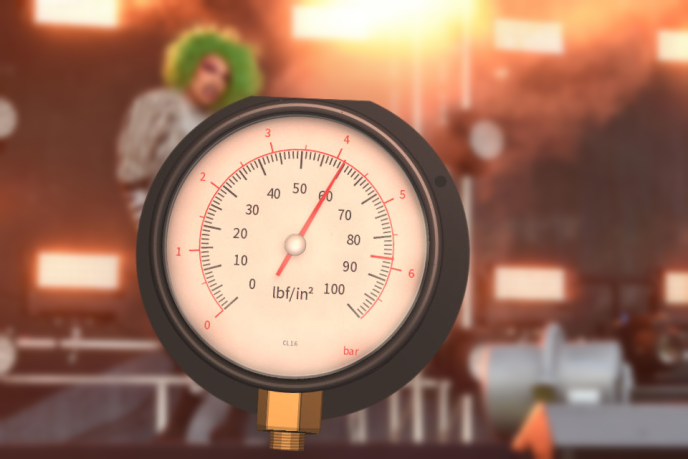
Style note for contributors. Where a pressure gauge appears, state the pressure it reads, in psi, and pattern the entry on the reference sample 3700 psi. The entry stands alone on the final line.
60 psi
